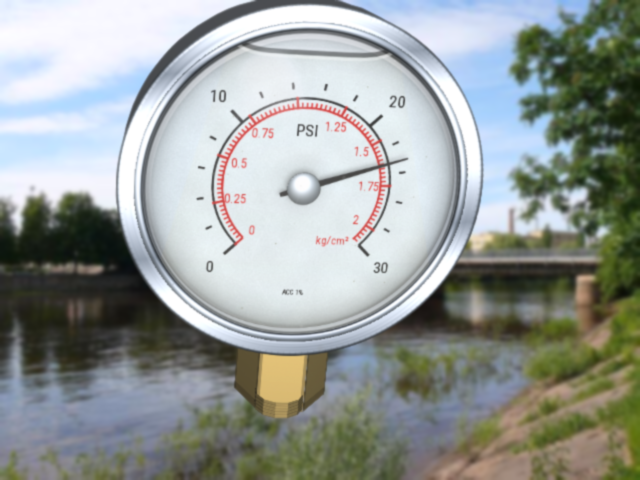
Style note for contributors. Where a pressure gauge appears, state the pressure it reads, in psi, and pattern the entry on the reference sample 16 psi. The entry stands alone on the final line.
23 psi
